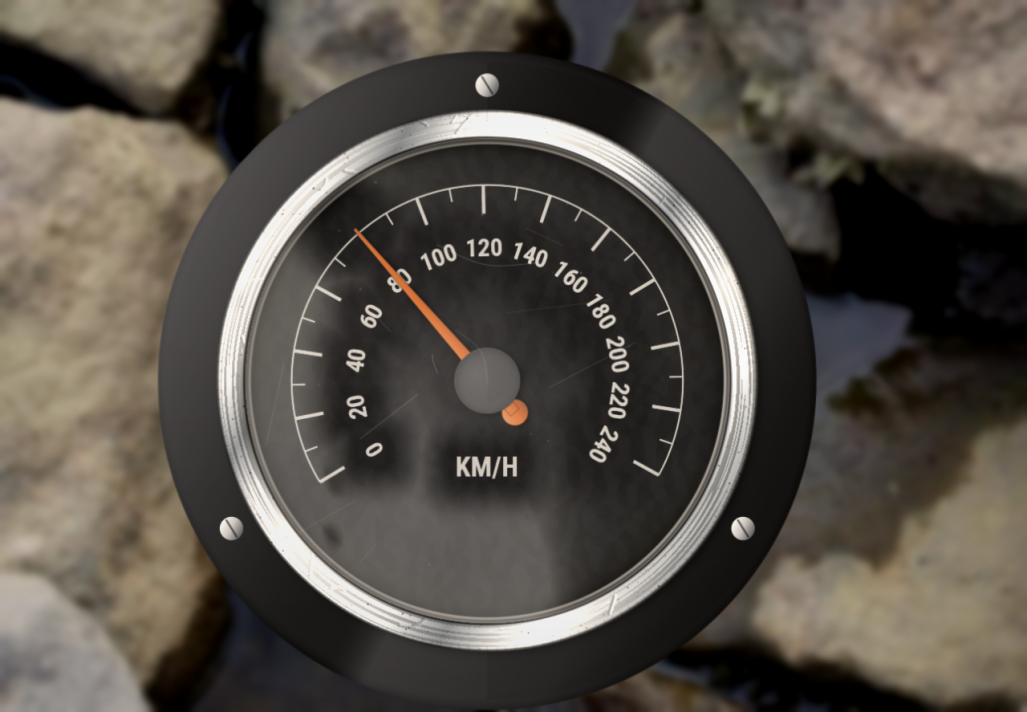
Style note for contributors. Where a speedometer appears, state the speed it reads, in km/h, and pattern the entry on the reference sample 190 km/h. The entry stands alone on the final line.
80 km/h
